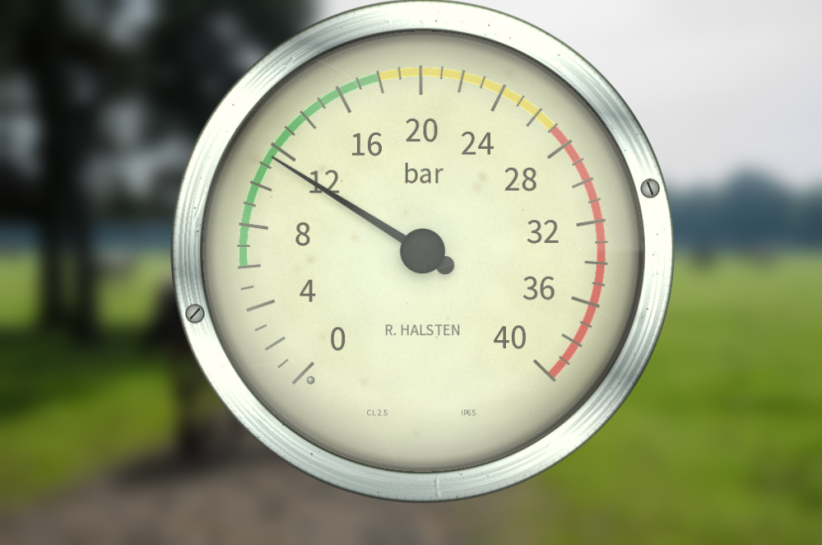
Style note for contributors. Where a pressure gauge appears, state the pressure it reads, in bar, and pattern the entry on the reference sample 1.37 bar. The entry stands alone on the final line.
11.5 bar
